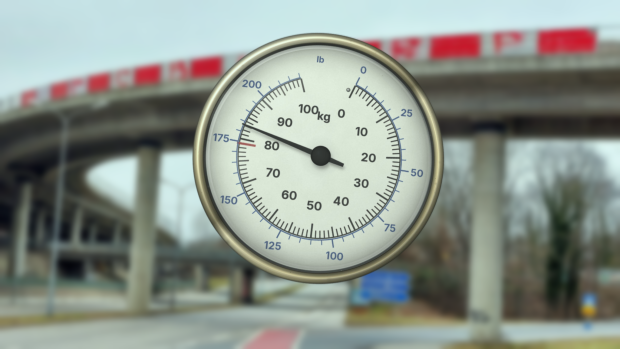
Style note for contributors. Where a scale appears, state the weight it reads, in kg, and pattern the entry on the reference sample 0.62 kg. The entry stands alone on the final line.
83 kg
